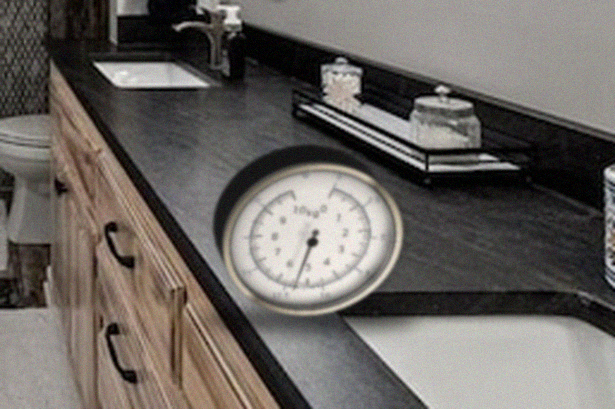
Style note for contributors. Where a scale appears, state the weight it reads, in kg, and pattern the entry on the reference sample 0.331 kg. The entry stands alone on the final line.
5.5 kg
